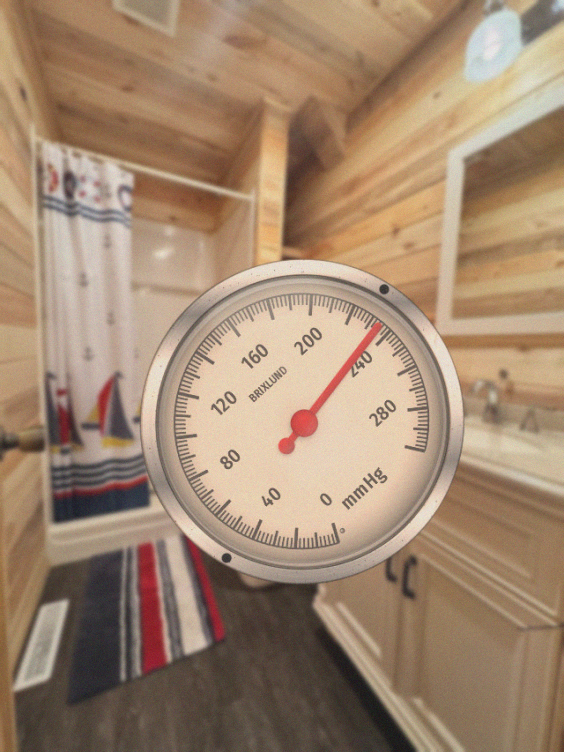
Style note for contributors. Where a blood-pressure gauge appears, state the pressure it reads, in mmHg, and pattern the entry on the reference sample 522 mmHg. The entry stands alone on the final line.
234 mmHg
